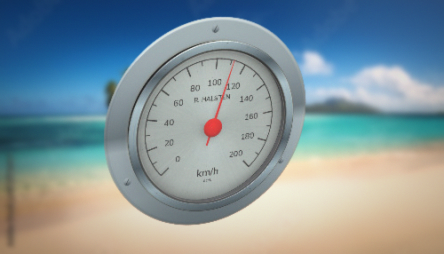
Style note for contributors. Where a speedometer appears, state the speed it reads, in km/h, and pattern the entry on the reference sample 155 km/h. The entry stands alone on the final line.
110 km/h
